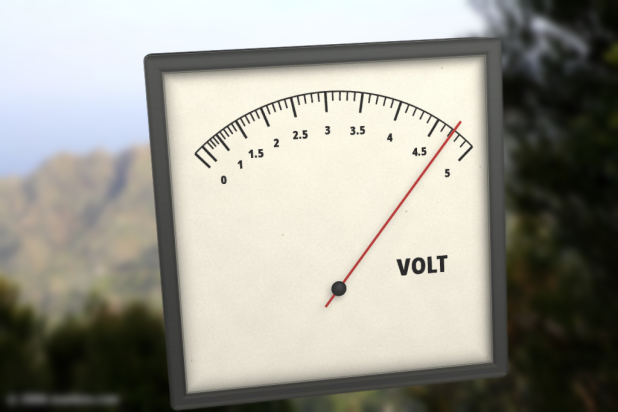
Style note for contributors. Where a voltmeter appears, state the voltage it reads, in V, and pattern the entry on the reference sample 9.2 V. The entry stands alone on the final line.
4.7 V
